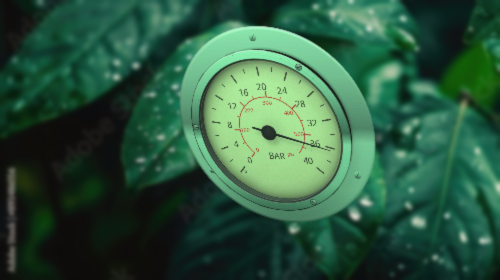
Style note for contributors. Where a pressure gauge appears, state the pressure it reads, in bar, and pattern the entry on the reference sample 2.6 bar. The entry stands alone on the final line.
36 bar
